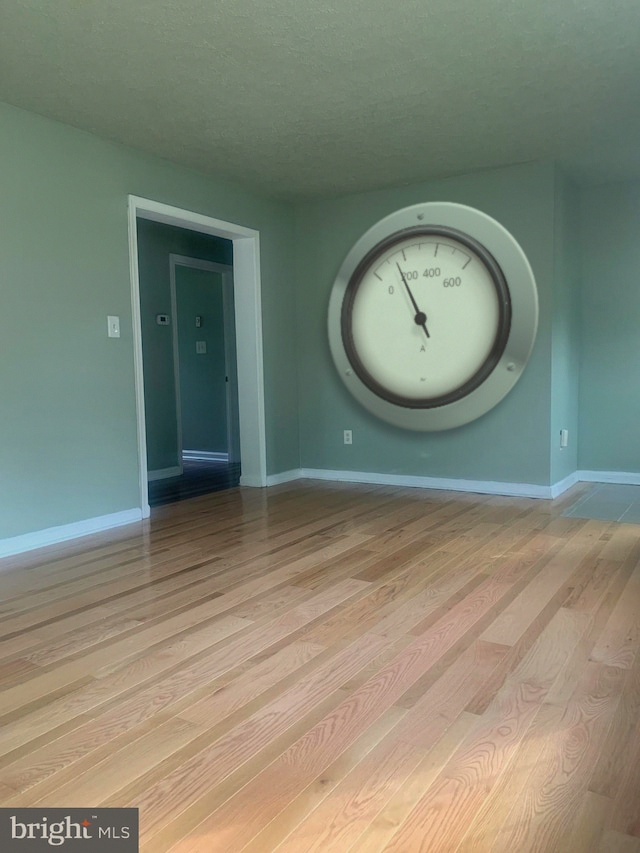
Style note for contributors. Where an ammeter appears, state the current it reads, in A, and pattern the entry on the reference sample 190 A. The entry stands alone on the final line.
150 A
